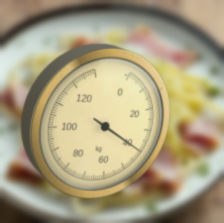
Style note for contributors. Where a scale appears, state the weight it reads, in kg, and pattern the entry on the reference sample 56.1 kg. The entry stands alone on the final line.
40 kg
